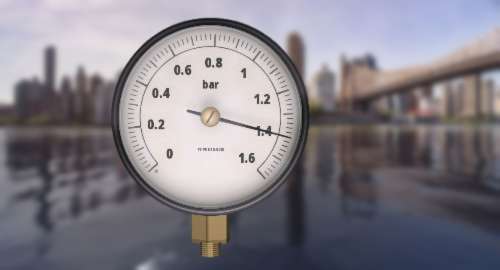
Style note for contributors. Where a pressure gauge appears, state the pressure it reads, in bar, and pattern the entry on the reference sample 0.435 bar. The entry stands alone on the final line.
1.4 bar
